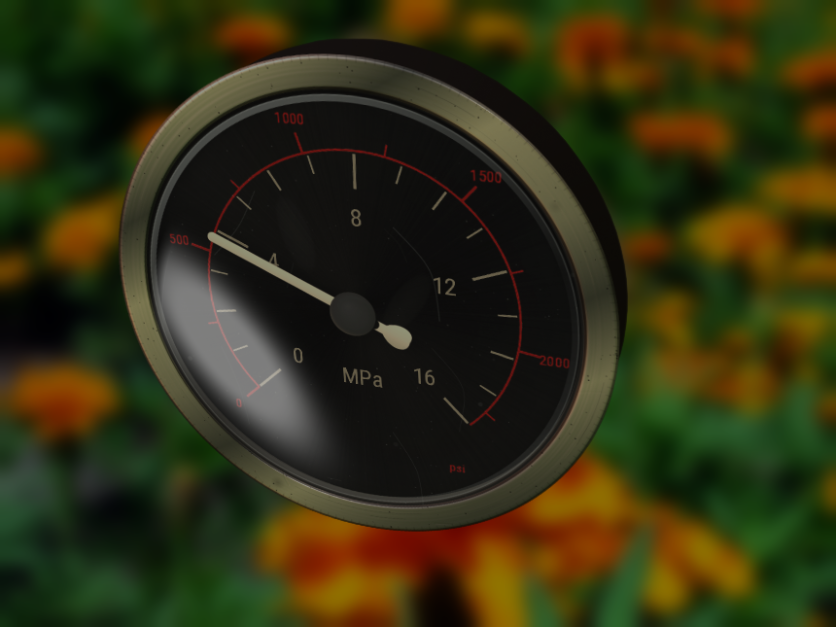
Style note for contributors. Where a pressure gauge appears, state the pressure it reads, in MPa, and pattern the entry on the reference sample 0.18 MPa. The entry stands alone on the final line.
4 MPa
